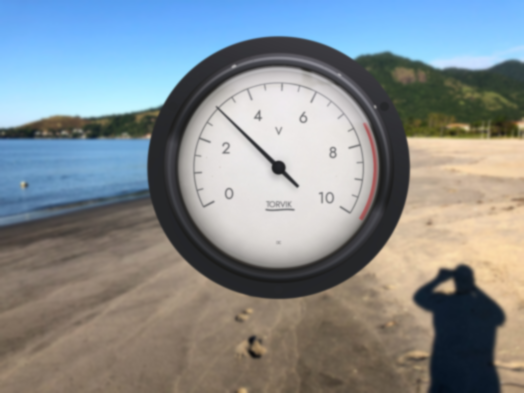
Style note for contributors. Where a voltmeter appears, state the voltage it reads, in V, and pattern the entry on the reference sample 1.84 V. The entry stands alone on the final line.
3 V
